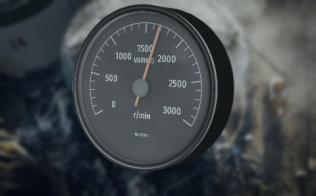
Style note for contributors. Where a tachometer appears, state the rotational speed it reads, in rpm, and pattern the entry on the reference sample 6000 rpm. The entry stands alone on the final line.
1700 rpm
